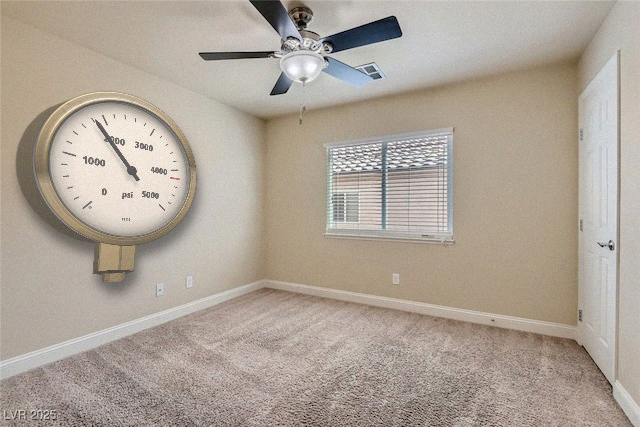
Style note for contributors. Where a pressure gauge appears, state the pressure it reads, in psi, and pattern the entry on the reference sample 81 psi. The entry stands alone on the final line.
1800 psi
